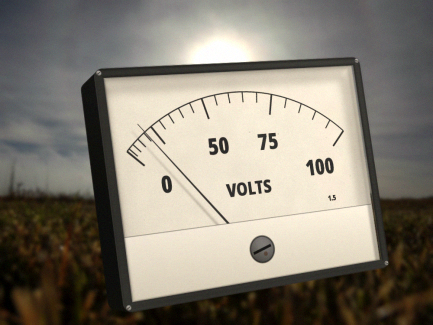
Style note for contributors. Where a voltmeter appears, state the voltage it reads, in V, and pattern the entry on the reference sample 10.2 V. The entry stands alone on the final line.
20 V
